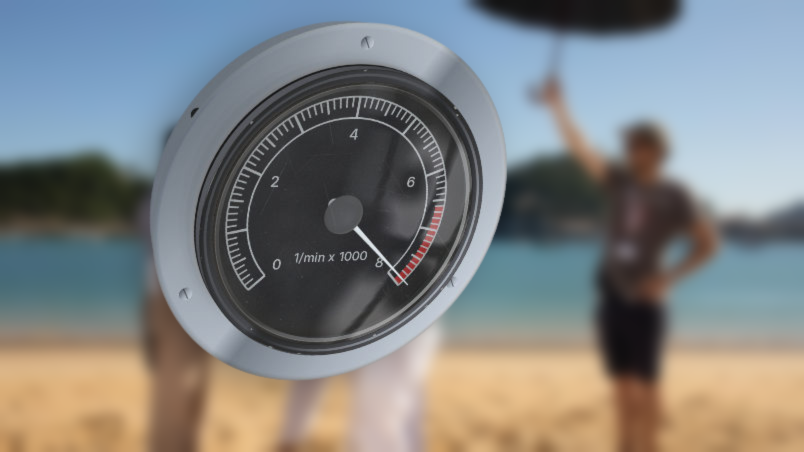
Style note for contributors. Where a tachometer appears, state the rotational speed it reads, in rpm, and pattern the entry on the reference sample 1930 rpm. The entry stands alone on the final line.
7900 rpm
